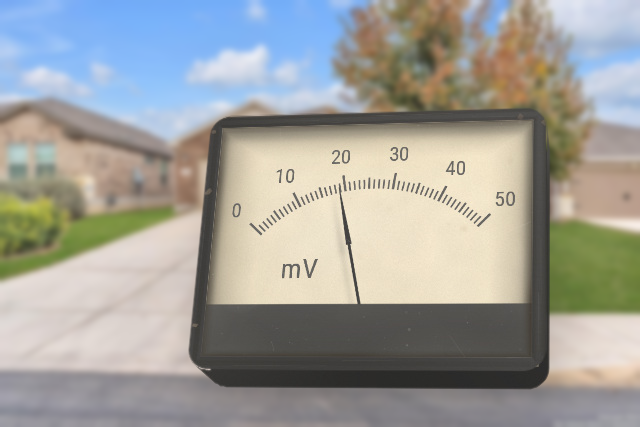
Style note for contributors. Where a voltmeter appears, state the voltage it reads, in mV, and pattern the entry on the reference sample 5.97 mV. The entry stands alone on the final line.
19 mV
